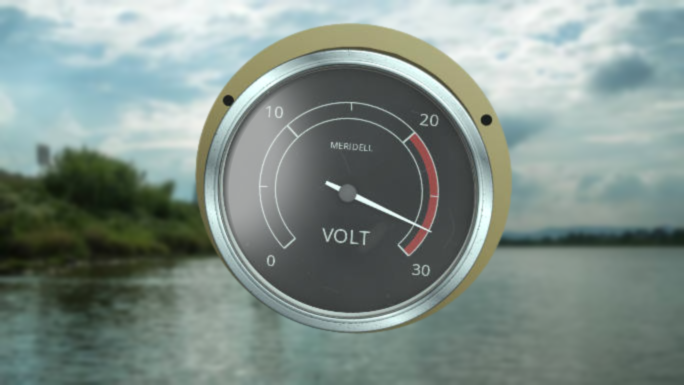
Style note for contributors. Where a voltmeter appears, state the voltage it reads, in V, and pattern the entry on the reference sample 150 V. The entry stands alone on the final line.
27.5 V
